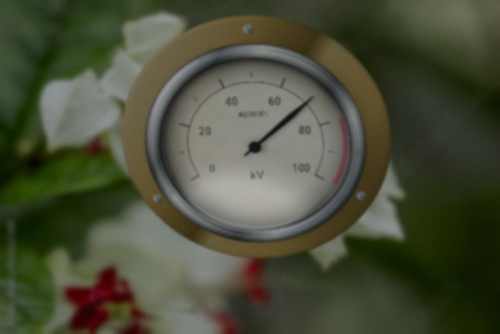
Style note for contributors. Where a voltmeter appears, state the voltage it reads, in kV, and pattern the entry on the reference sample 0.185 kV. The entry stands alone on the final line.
70 kV
